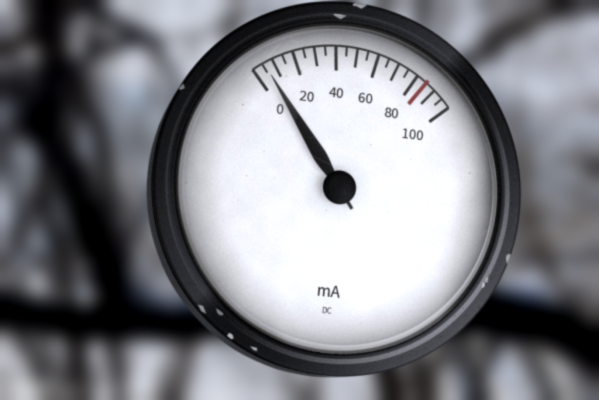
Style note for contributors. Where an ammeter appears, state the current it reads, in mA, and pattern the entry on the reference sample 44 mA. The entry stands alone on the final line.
5 mA
